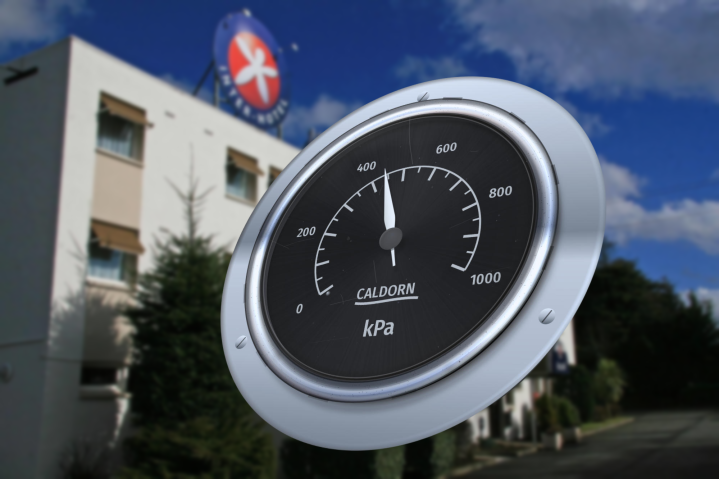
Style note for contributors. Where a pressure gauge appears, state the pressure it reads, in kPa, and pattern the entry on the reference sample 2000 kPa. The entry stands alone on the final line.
450 kPa
